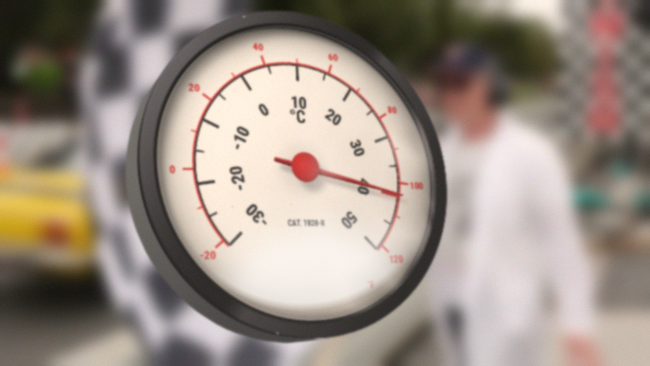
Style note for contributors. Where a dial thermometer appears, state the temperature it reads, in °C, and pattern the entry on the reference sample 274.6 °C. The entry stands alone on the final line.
40 °C
